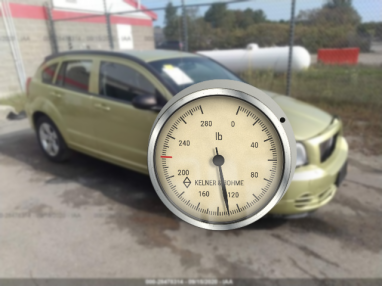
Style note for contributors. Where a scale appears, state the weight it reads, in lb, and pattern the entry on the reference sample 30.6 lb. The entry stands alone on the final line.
130 lb
